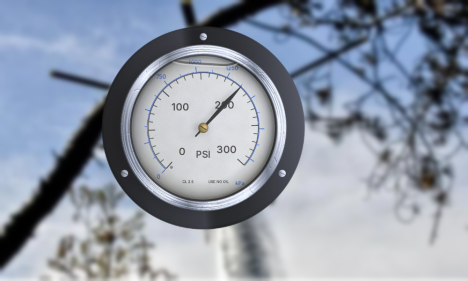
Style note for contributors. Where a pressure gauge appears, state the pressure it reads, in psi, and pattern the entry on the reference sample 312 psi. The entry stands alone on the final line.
200 psi
